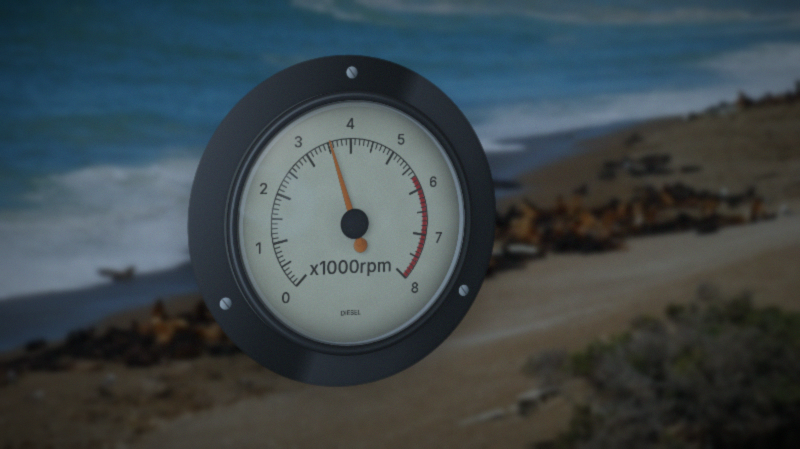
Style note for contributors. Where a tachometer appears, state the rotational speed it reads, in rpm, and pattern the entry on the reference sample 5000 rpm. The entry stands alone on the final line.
3500 rpm
